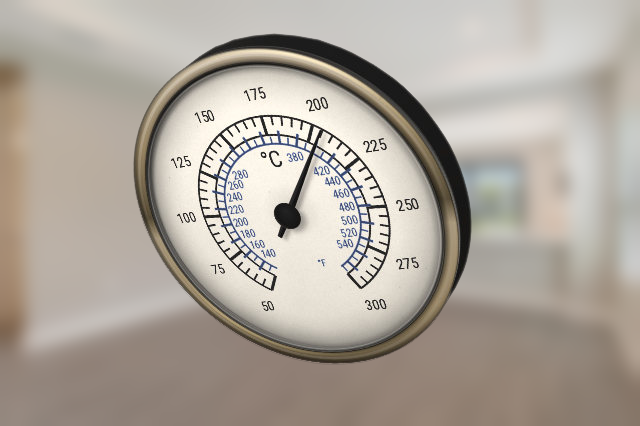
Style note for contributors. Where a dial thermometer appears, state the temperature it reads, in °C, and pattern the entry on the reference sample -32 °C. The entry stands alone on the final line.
205 °C
